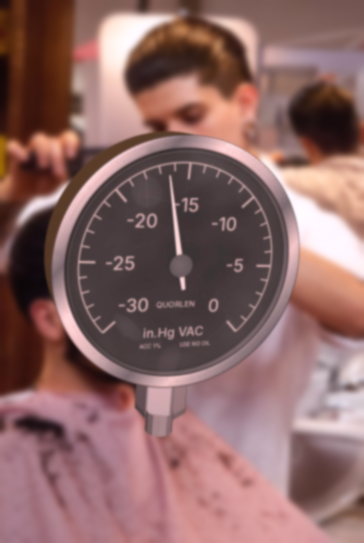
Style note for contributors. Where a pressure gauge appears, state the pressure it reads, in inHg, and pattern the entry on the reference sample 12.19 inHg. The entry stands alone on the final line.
-16.5 inHg
